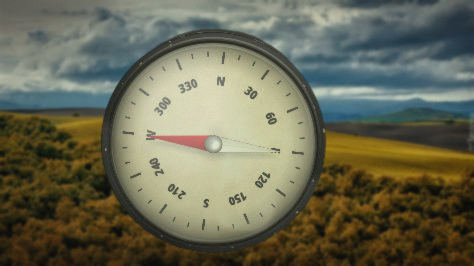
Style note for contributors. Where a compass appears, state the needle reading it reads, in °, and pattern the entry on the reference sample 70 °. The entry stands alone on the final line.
270 °
